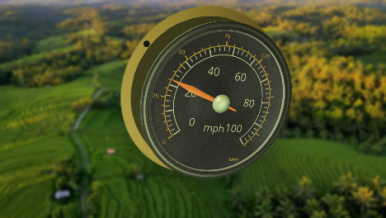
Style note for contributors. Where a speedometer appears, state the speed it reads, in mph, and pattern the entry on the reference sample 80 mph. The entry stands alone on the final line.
22 mph
